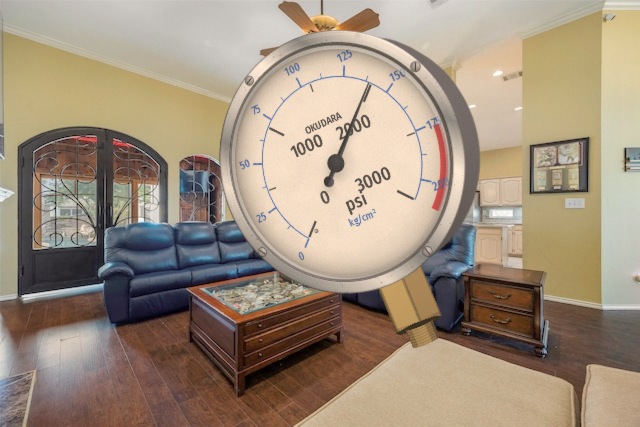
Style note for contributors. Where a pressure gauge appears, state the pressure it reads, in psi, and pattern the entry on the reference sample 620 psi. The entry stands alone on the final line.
2000 psi
